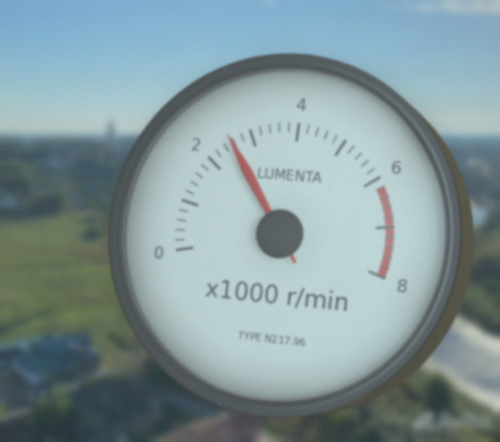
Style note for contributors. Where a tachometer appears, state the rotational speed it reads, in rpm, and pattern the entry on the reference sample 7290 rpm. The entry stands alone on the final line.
2600 rpm
